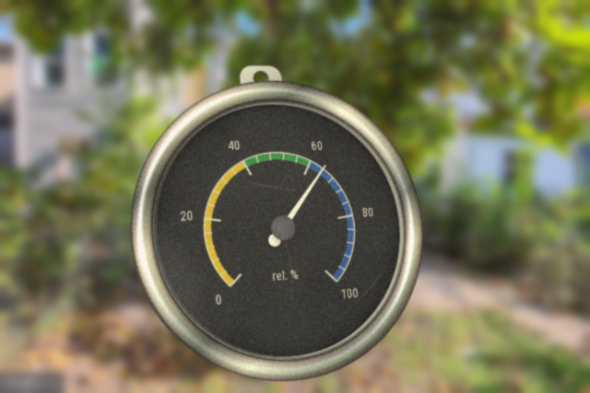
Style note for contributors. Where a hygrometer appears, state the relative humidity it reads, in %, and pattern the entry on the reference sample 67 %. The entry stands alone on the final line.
64 %
